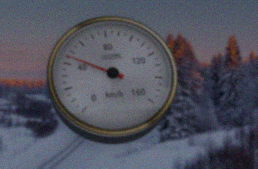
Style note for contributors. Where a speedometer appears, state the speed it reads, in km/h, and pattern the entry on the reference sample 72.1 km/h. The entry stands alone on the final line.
45 km/h
